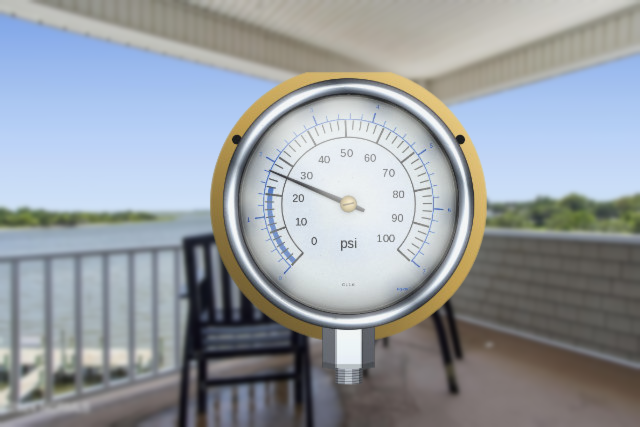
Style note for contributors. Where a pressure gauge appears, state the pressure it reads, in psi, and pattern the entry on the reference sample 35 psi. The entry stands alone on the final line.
26 psi
